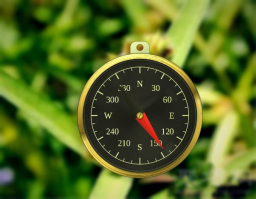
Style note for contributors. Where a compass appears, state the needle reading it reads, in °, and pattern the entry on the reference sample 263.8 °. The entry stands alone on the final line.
145 °
